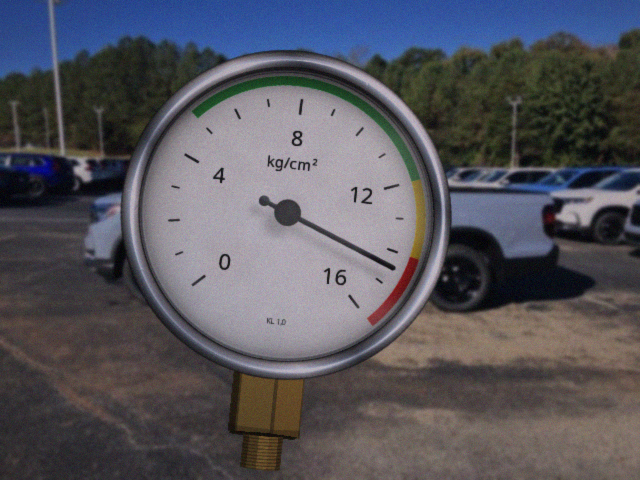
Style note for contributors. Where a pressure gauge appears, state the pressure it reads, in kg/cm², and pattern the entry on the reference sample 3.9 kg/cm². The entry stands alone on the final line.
14.5 kg/cm²
